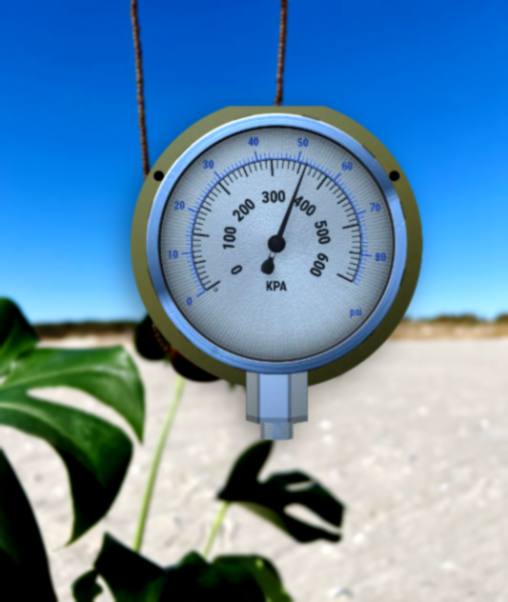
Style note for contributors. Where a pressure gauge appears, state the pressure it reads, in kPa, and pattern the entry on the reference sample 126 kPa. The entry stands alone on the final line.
360 kPa
